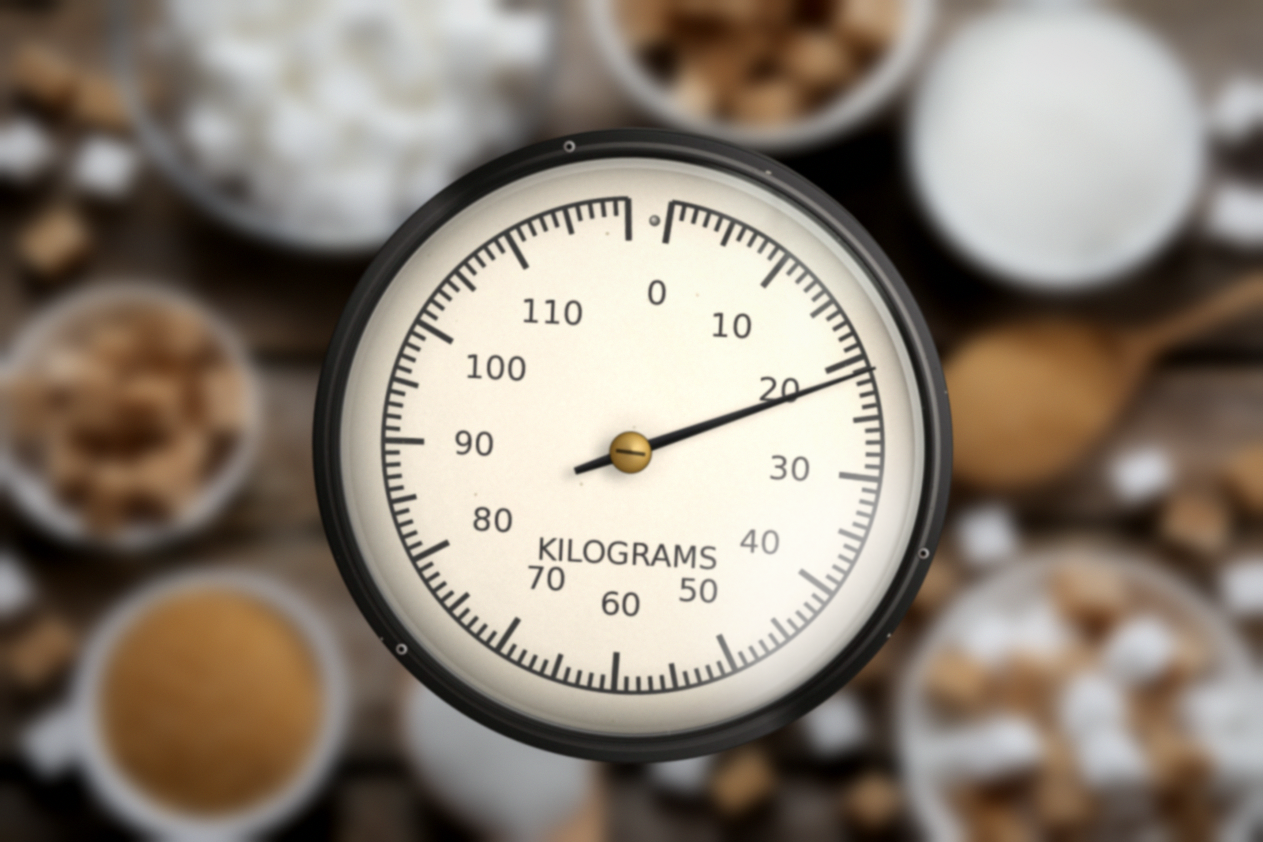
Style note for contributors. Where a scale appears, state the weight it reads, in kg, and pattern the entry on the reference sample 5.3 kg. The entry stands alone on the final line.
21 kg
